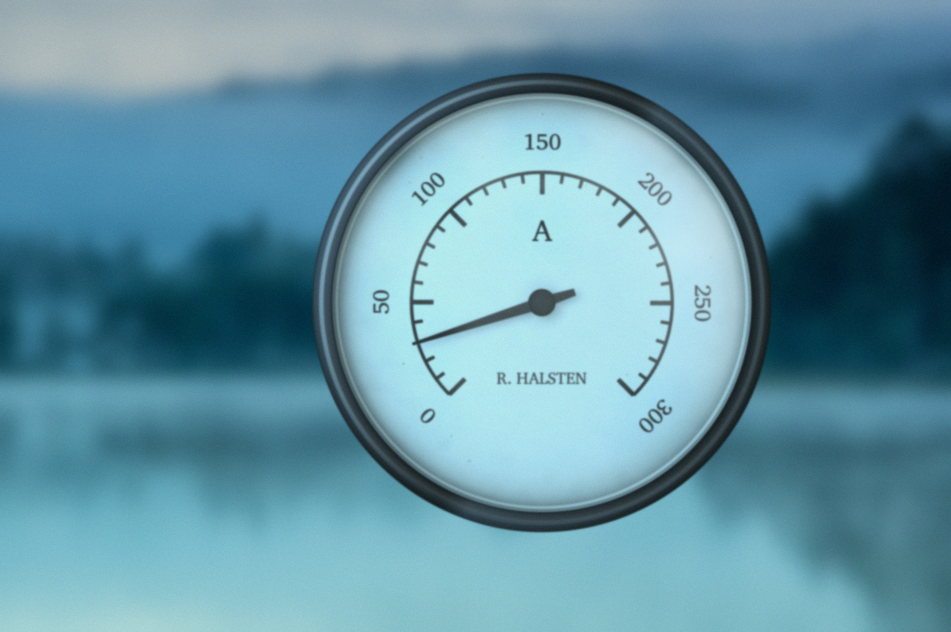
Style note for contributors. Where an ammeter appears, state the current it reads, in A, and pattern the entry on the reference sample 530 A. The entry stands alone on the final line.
30 A
